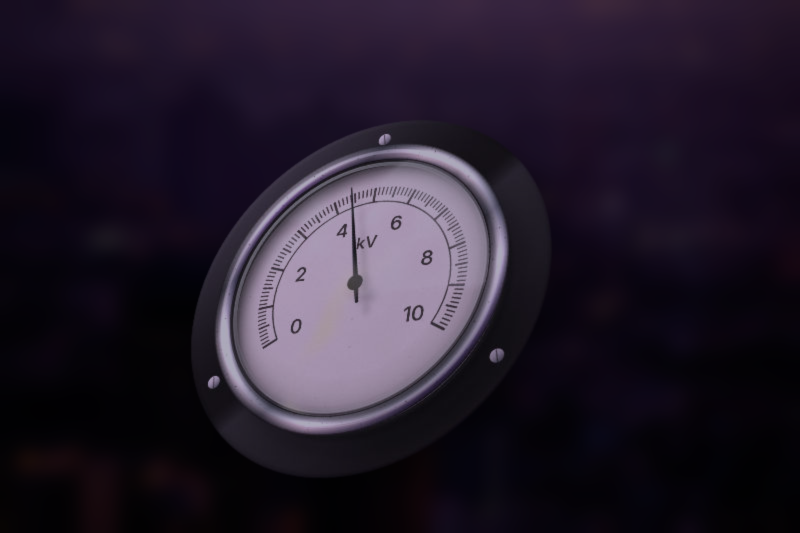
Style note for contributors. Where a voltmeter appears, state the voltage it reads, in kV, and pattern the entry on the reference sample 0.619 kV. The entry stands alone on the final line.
4.5 kV
